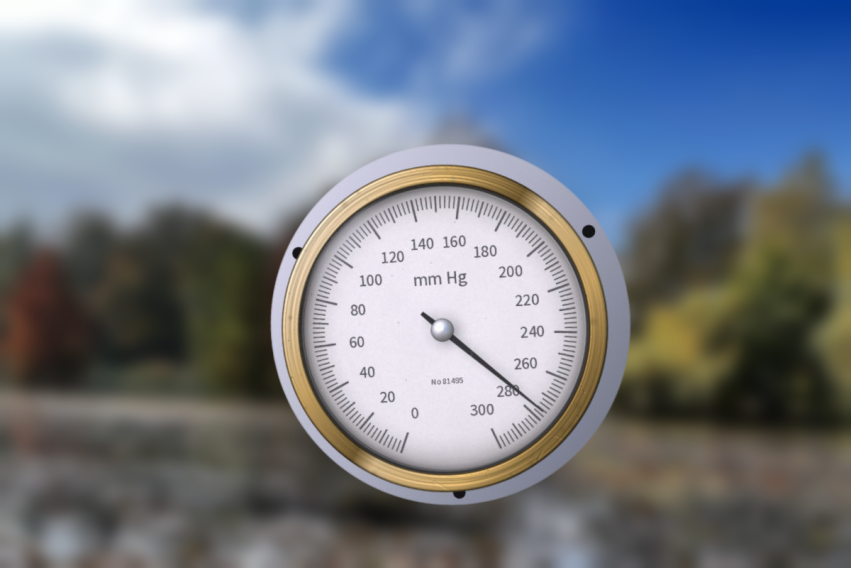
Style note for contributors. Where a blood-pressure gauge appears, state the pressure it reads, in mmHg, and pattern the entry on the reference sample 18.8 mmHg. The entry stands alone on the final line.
276 mmHg
